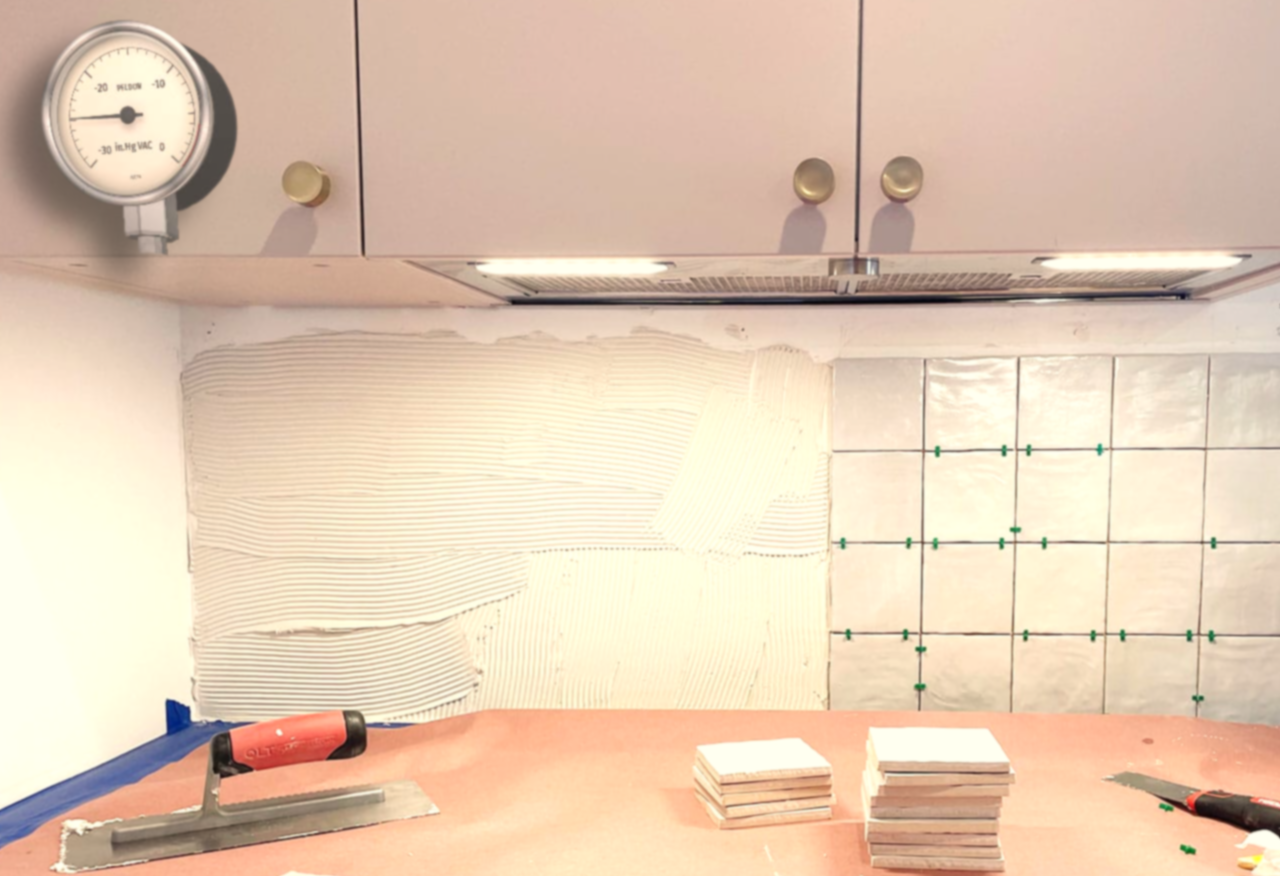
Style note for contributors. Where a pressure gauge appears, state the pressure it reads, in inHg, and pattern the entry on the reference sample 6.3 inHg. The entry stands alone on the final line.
-25 inHg
